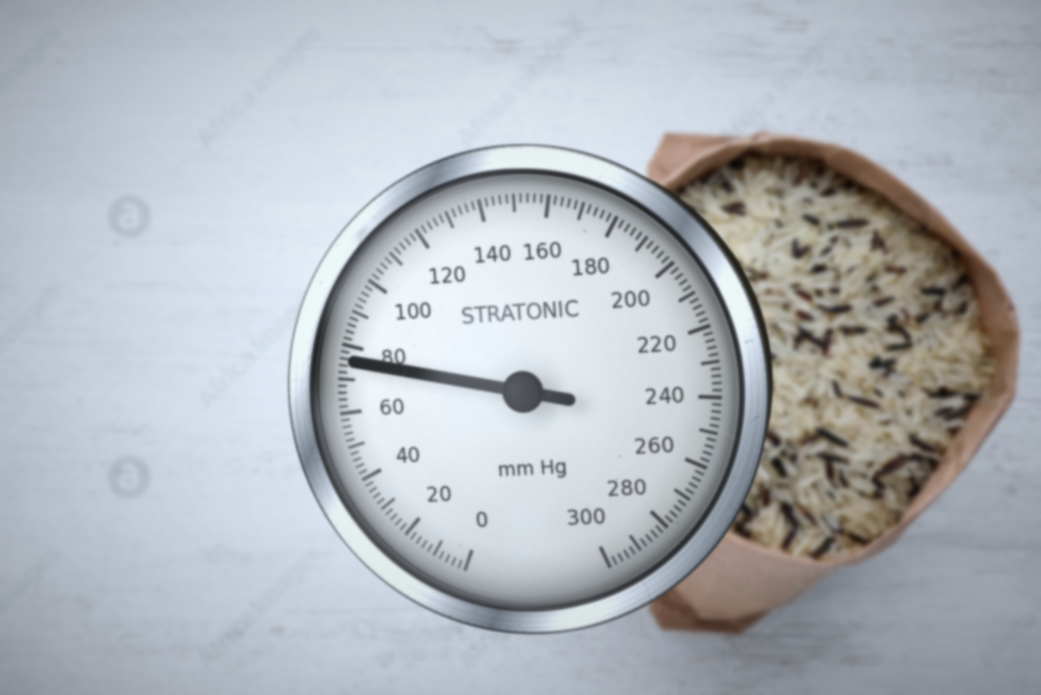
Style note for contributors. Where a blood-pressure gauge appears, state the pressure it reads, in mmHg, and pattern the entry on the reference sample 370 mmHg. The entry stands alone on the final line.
76 mmHg
